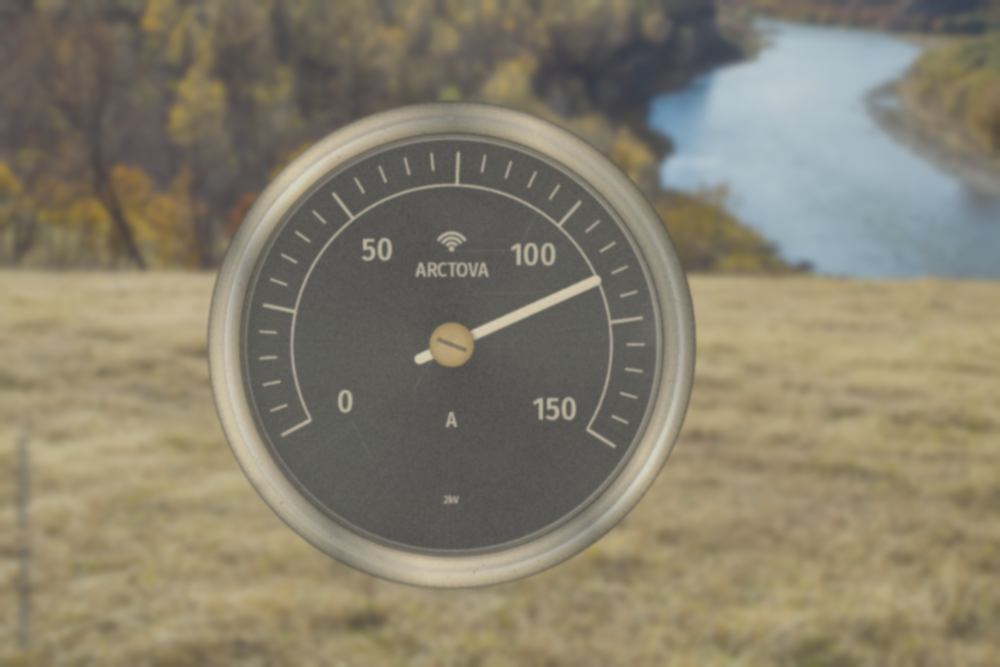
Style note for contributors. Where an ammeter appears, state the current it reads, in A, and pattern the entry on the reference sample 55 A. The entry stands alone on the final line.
115 A
